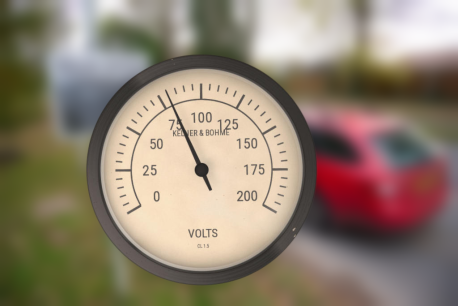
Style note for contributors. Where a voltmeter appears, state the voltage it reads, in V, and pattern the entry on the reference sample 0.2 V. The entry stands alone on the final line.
80 V
